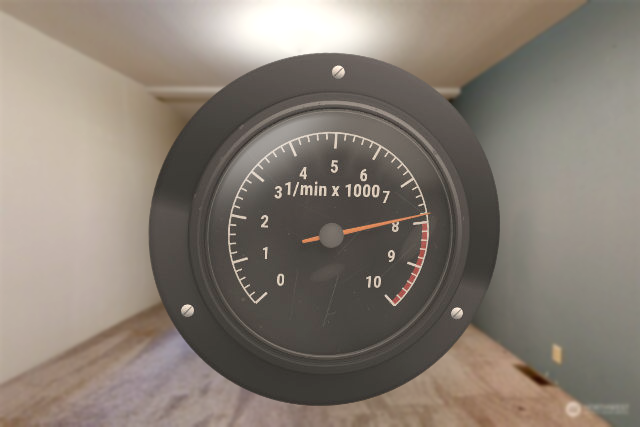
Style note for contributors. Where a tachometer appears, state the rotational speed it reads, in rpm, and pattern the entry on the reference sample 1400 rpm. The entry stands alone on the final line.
7800 rpm
